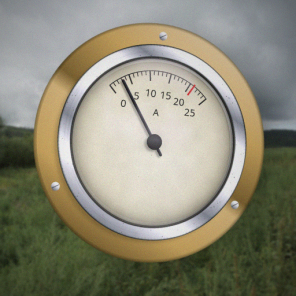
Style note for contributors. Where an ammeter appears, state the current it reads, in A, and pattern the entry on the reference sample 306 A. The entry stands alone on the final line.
3 A
